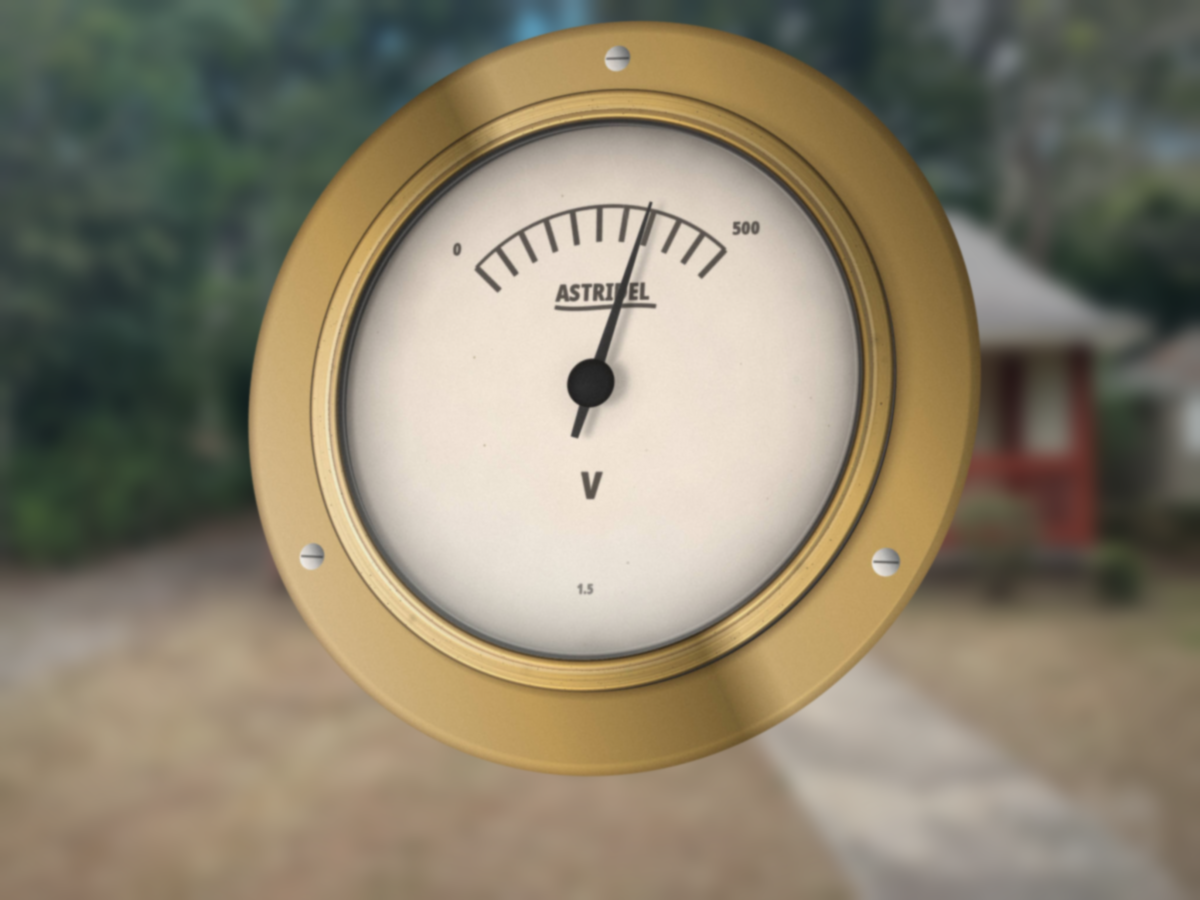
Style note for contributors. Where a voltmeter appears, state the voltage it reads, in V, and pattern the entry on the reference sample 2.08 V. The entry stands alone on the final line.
350 V
